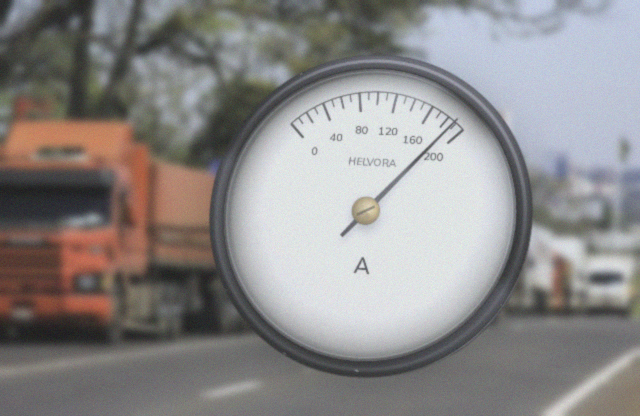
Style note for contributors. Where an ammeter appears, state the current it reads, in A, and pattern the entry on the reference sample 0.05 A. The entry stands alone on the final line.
190 A
